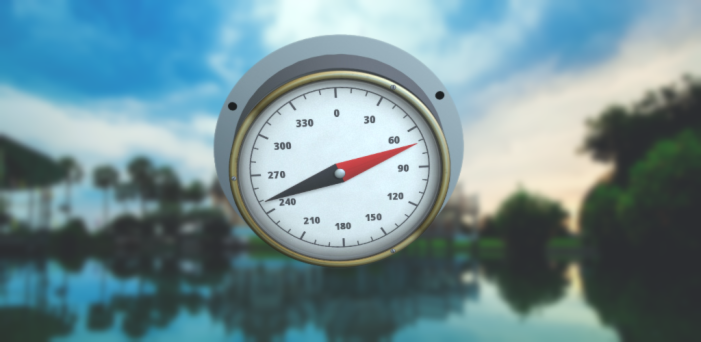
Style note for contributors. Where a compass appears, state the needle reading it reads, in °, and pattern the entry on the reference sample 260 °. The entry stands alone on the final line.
70 °
